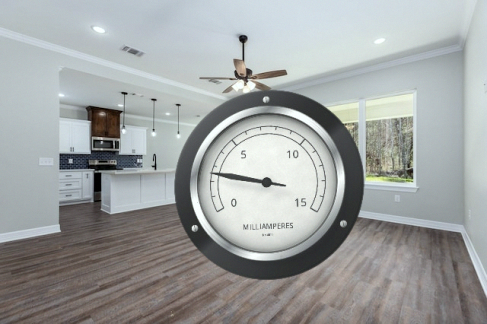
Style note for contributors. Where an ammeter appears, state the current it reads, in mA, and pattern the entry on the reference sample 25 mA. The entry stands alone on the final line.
2.5 mA
